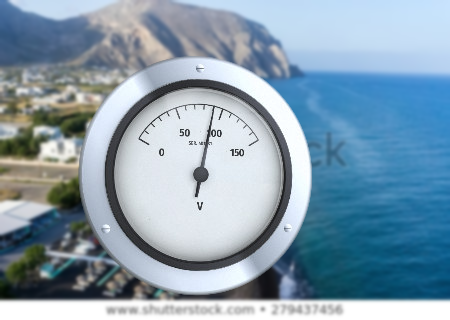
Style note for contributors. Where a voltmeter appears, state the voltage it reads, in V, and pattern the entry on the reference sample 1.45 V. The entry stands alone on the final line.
90 V
